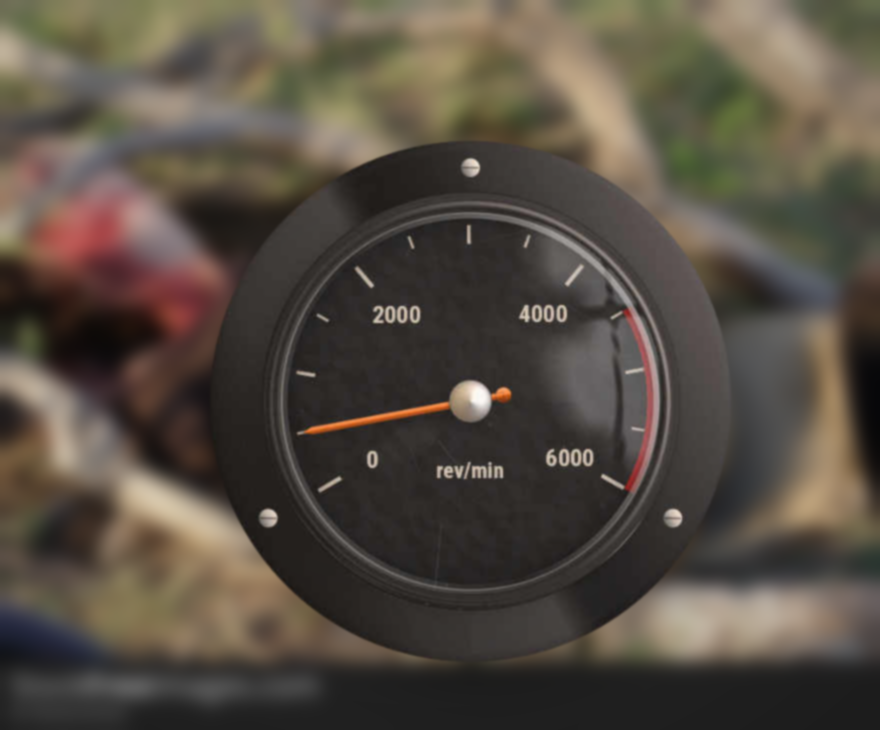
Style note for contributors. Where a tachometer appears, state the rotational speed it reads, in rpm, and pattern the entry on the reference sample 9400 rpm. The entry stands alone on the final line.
500 rpm
